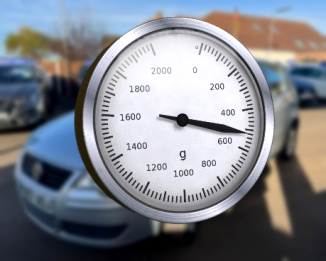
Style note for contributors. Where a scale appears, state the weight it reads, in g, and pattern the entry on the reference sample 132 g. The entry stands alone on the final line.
520 g
